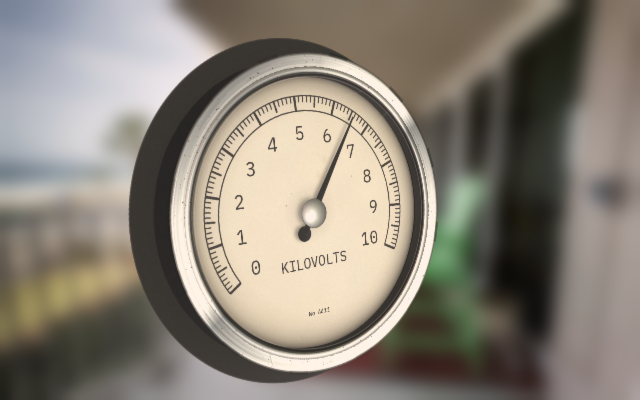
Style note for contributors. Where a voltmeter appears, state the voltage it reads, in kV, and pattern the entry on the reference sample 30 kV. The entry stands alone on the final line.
6.5 kV
